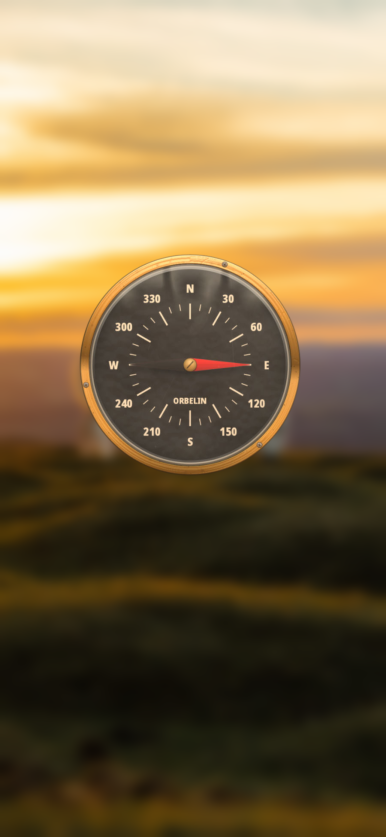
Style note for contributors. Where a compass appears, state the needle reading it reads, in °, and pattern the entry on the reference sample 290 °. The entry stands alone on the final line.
90 °
